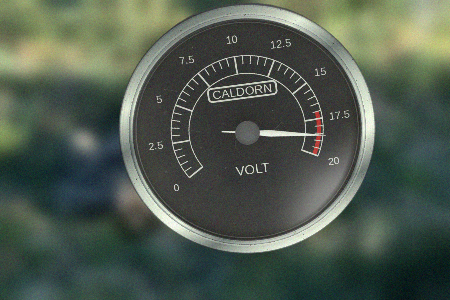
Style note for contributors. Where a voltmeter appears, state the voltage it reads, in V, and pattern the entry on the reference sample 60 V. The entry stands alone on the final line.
18.5 V
